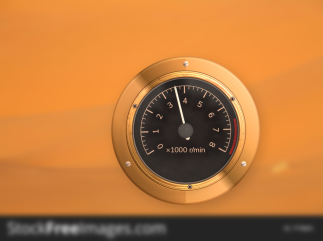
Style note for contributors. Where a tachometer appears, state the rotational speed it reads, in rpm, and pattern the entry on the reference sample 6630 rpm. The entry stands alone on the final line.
3600 rpm
